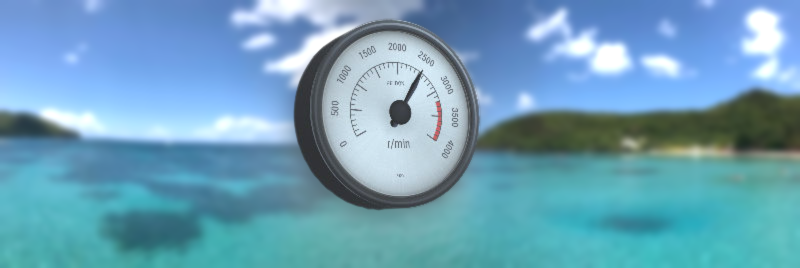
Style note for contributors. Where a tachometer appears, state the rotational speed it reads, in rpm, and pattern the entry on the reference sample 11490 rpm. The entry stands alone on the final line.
2500 rpm
